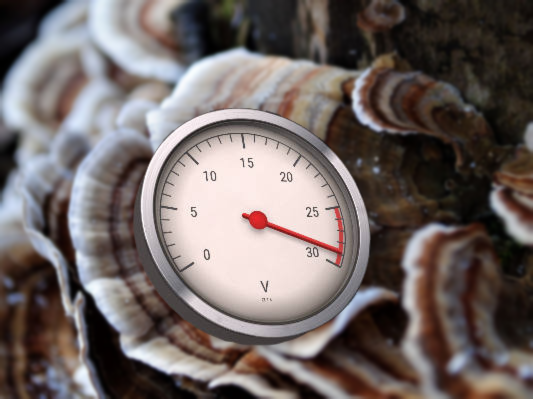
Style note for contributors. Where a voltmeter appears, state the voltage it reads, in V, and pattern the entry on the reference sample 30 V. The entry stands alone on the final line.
29 V
